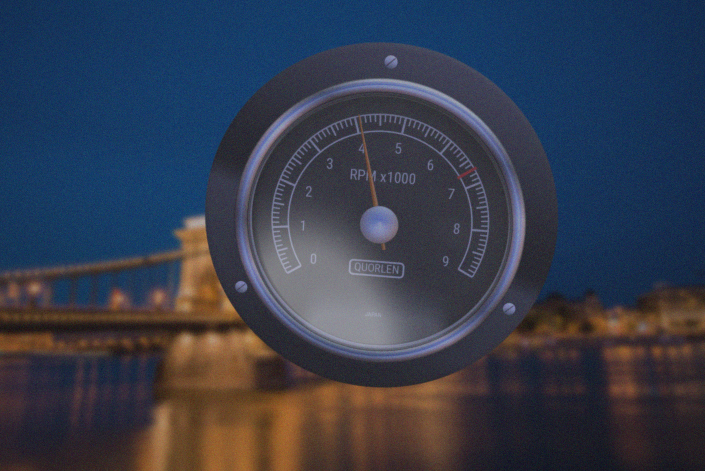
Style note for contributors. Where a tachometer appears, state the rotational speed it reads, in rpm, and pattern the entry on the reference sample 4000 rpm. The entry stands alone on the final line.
4100 rpm
